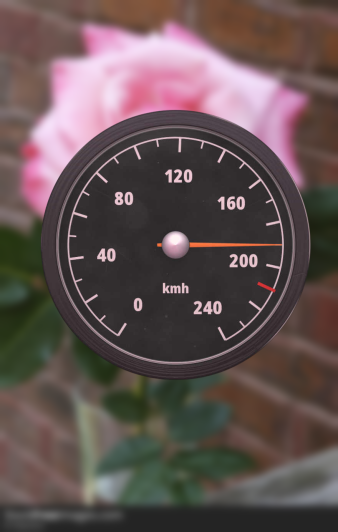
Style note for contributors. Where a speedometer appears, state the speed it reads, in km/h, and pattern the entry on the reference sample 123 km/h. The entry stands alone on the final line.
190 km/h
